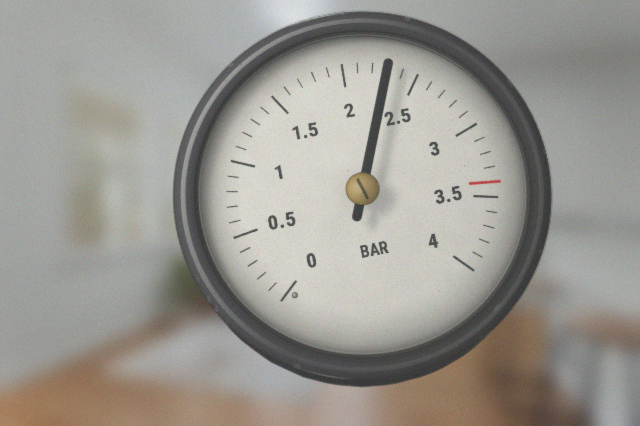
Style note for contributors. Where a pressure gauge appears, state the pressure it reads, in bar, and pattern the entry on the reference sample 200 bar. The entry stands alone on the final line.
2.3 bar
